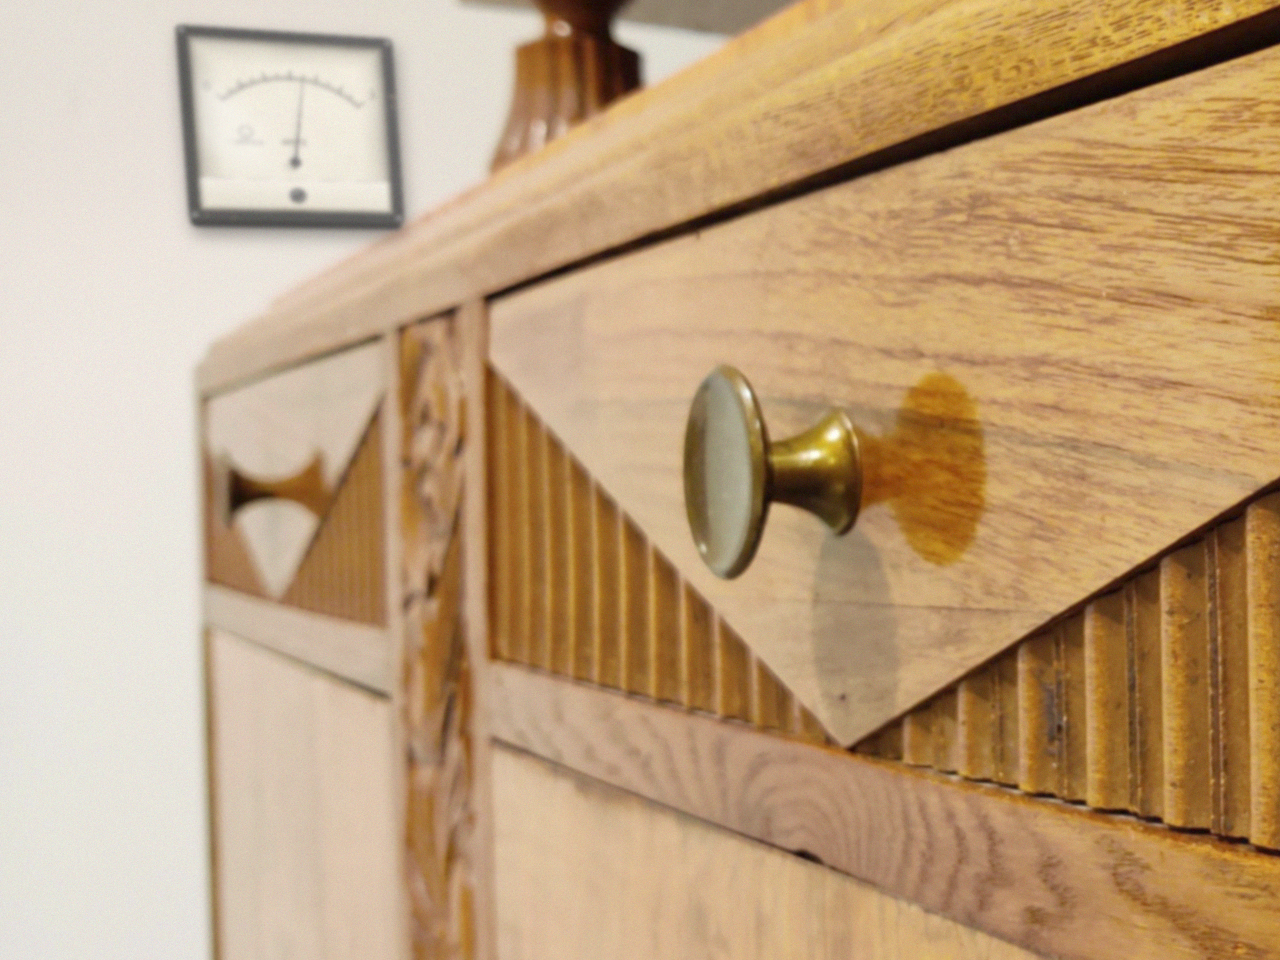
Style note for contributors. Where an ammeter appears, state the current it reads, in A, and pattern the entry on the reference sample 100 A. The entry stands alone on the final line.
1.75 A
